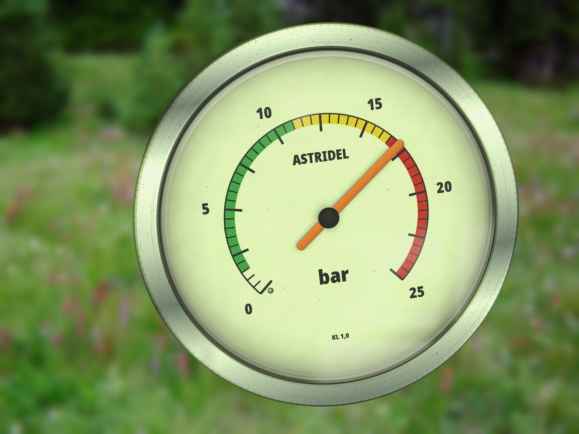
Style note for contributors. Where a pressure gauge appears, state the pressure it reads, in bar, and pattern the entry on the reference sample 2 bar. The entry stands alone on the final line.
17 bar
